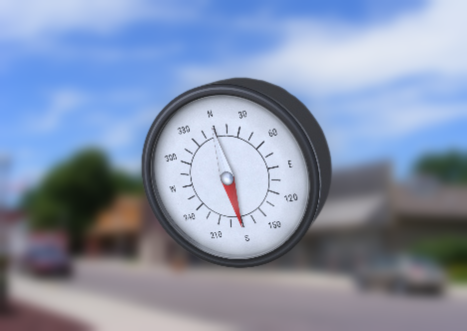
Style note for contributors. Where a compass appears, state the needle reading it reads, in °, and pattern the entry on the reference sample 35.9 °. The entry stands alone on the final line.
180 °
